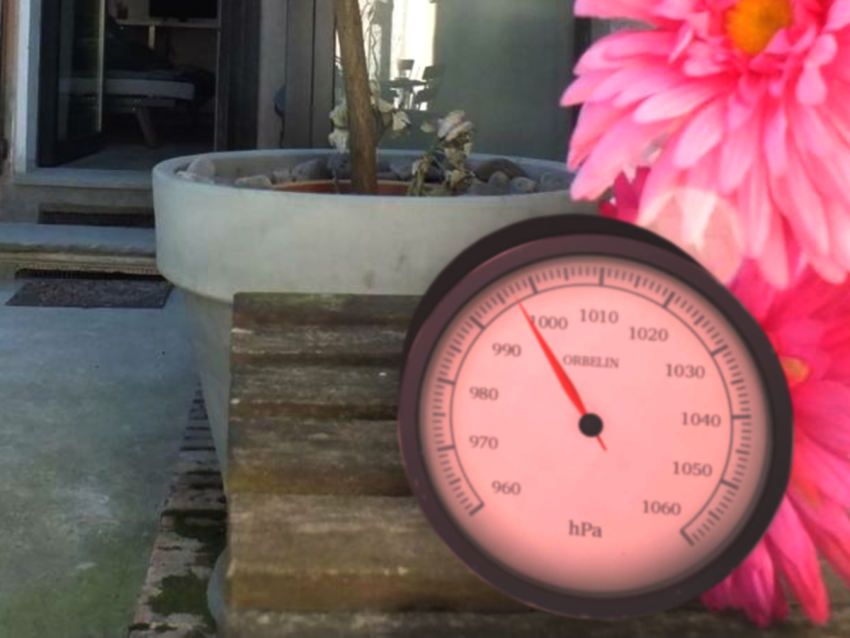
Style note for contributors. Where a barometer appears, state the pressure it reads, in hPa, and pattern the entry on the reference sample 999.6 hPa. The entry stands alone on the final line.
997 hPa
